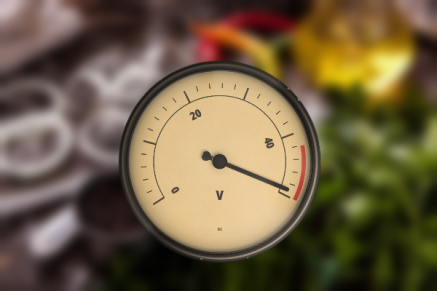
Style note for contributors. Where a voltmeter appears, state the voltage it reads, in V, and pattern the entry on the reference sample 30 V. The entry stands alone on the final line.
49 V
